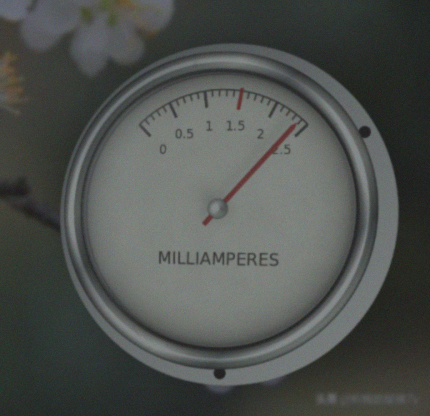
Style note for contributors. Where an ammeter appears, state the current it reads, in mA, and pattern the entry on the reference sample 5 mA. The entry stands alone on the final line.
2.4 mA
